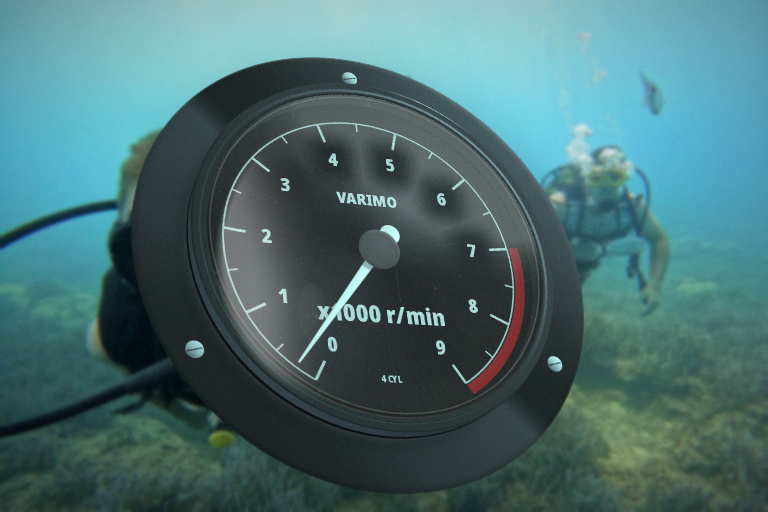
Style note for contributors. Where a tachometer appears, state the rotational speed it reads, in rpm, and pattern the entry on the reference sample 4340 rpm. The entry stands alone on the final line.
250 rpm
